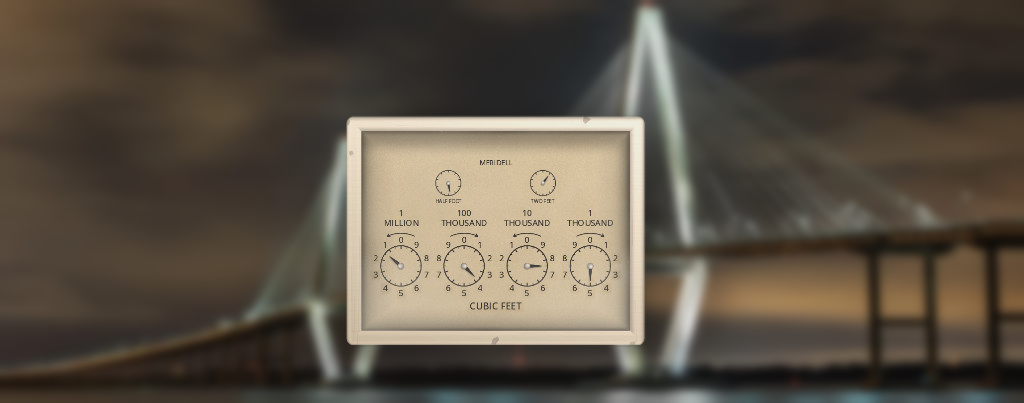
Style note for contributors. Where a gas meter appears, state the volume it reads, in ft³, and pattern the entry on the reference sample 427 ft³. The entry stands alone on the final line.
137500 ft³
